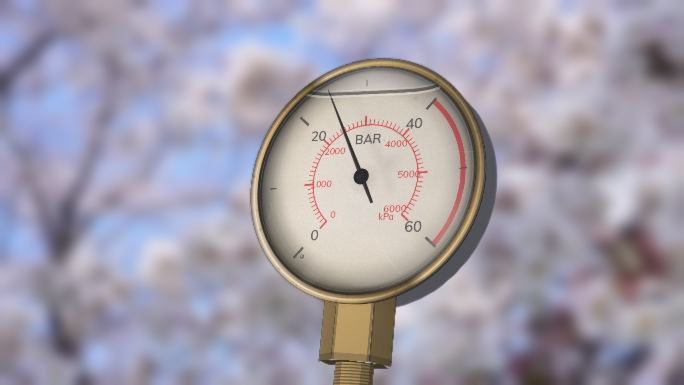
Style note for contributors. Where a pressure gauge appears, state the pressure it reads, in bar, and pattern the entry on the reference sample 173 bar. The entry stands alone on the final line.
25 bar
